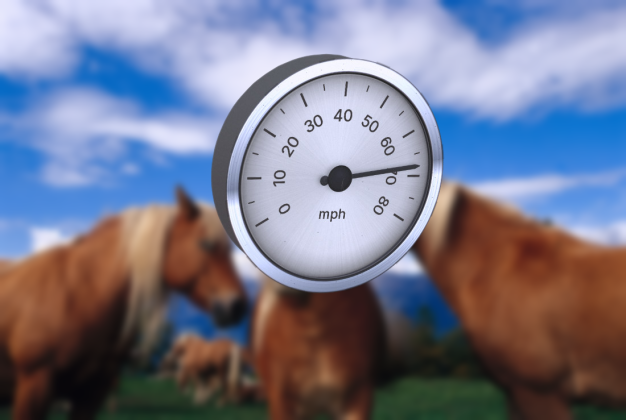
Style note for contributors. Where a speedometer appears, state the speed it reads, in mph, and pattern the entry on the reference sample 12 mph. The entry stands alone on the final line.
67.5 mph
